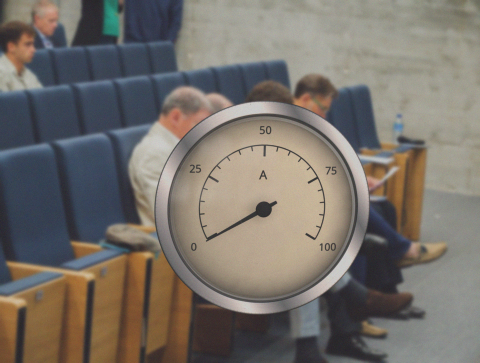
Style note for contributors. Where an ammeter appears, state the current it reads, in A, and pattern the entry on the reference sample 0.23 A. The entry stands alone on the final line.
0 A
